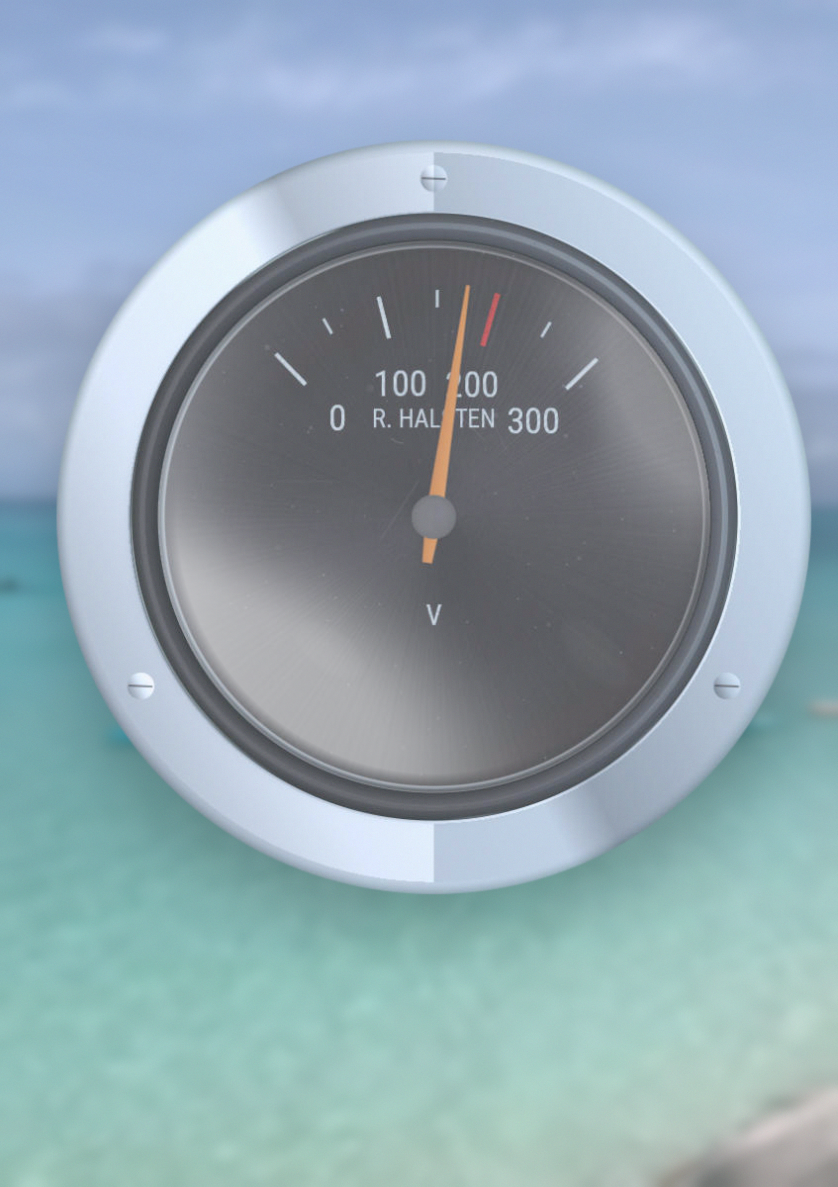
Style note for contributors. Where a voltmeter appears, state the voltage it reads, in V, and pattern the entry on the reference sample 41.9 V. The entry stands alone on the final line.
175 V
